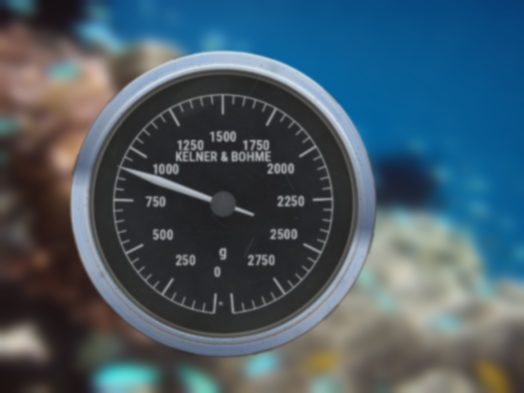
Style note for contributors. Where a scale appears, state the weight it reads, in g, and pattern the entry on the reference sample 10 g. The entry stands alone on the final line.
900 g
